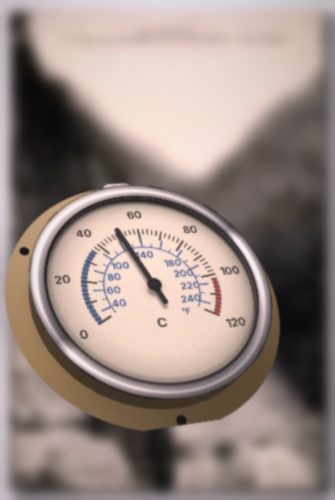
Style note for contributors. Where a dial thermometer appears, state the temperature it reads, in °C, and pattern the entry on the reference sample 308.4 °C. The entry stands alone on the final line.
50 °C
